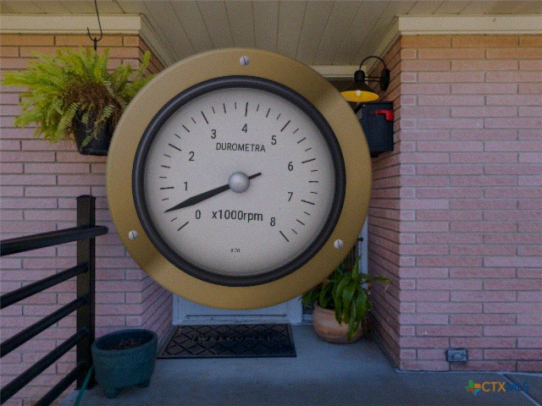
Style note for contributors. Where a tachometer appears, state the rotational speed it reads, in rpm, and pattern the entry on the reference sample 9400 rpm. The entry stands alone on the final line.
500 rpm
